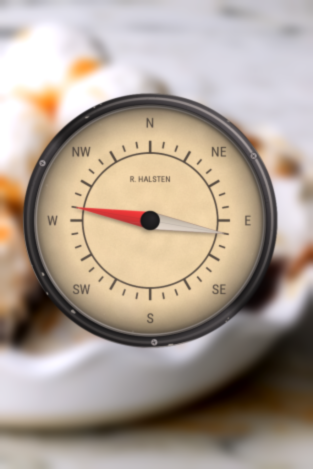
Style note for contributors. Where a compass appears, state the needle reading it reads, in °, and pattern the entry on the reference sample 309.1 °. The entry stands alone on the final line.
280 °
